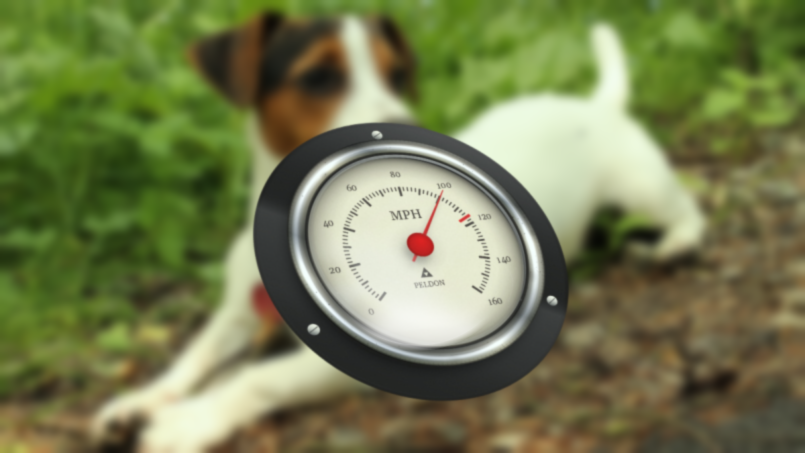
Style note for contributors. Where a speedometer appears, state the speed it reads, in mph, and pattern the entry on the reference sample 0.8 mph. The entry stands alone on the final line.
100 mph
